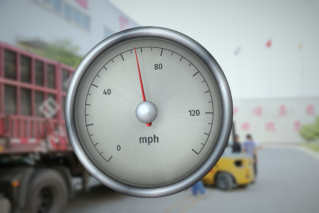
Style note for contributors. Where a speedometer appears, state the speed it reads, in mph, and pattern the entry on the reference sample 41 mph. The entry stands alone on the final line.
67.5 mph
